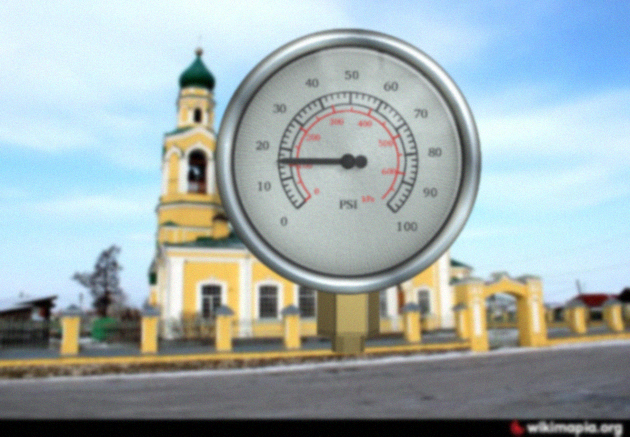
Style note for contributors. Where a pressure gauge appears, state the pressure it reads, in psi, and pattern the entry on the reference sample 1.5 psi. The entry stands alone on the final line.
16 psi
